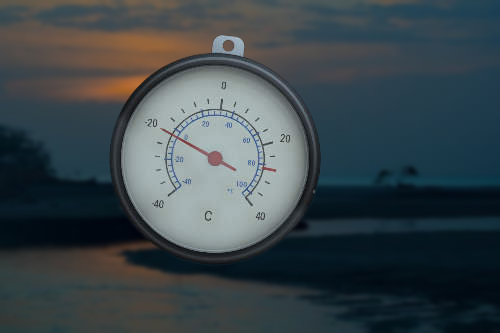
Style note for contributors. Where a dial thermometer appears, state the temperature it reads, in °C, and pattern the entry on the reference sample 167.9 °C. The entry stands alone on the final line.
-20 °C
